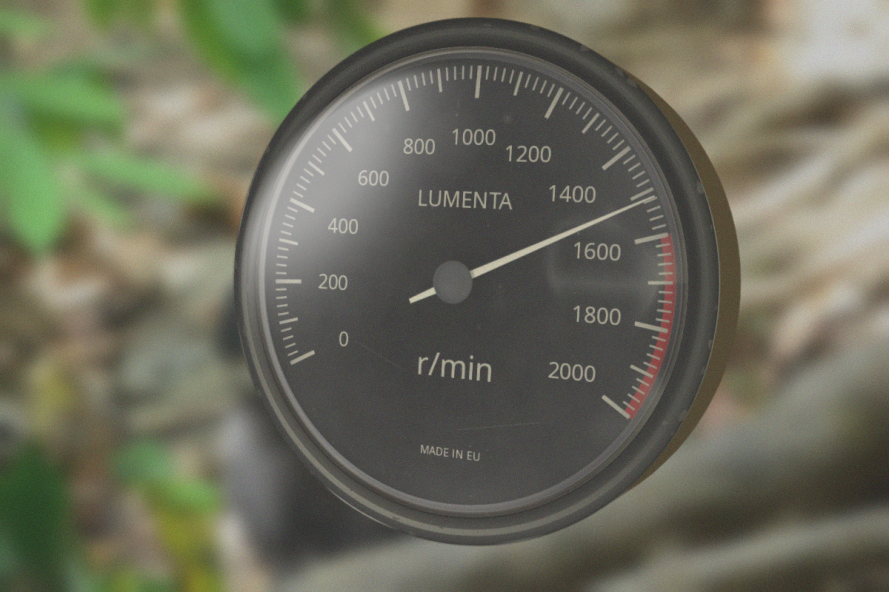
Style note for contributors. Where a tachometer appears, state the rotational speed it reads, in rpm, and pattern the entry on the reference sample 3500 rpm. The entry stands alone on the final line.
1520 rpm
